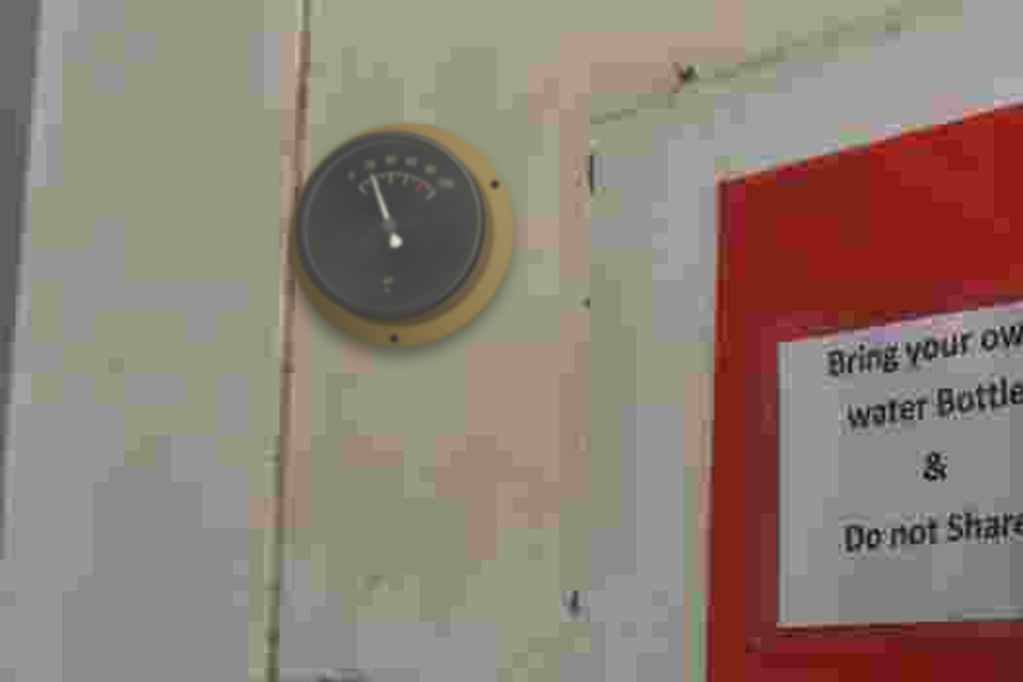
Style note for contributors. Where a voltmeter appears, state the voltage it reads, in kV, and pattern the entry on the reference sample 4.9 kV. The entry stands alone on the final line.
20 kV
